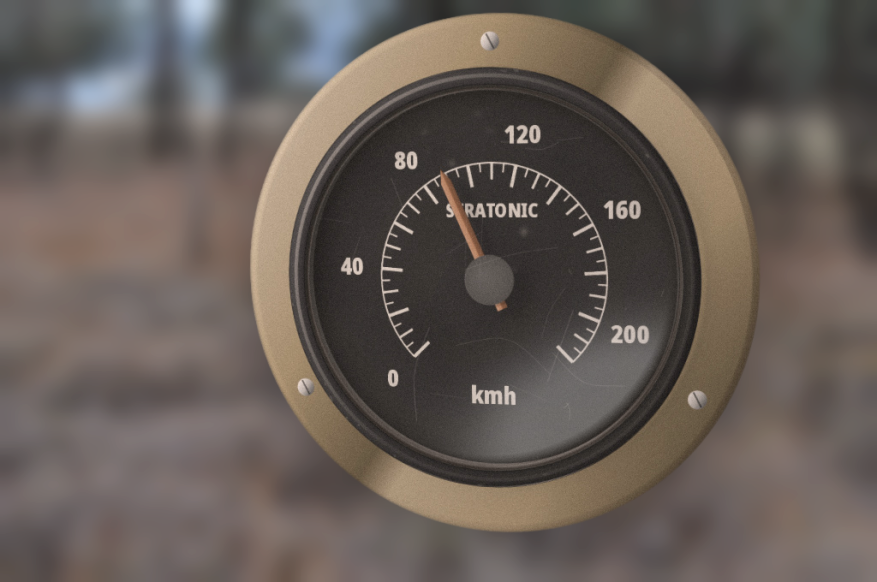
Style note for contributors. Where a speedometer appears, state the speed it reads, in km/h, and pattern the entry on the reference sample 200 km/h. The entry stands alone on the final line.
90 km/h
